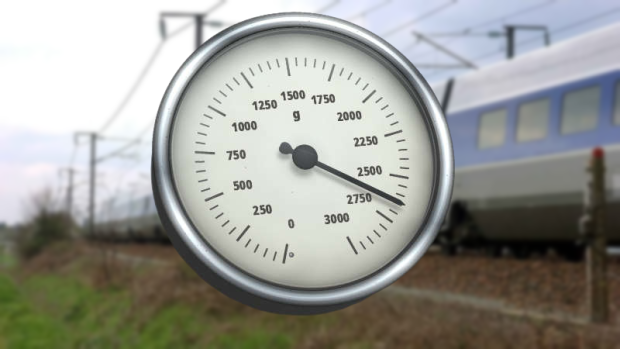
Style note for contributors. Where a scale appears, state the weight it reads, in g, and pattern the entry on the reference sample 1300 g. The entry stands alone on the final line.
2650 g
